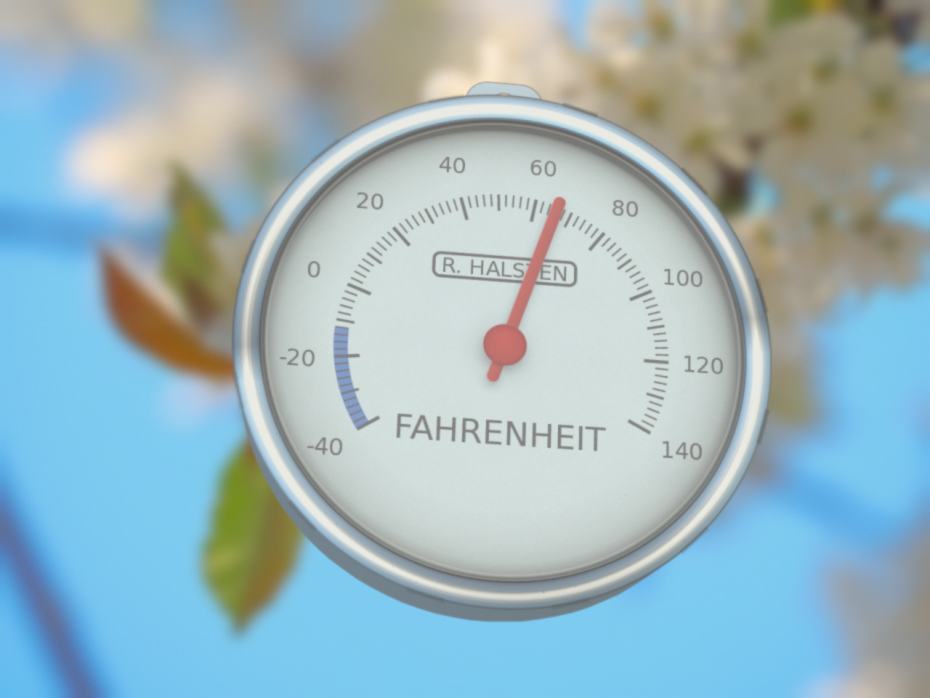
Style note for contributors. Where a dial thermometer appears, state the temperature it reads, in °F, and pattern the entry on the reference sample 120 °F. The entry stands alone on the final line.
66 °F
